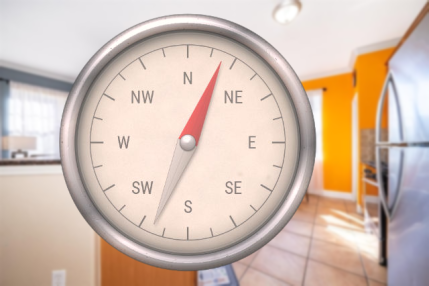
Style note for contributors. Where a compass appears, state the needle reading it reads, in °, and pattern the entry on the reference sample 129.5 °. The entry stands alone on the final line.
22.5 °
